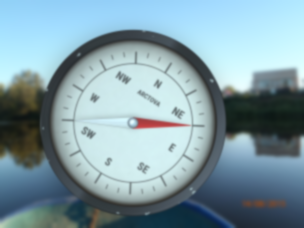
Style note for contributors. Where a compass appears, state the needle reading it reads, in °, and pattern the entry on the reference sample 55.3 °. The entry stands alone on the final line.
60 °
